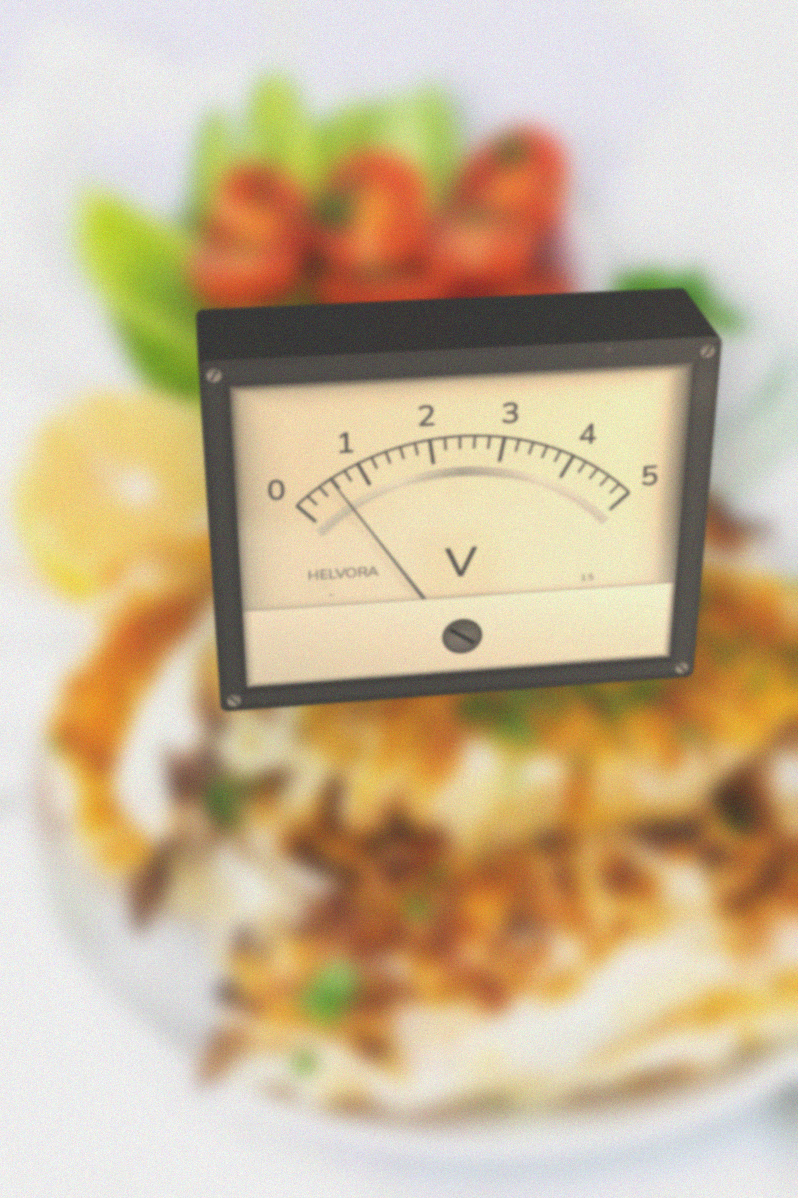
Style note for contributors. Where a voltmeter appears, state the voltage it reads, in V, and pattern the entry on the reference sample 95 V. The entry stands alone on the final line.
0.6 V
